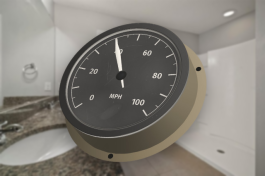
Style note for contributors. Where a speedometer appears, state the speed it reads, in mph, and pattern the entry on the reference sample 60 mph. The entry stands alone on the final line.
40 mph
